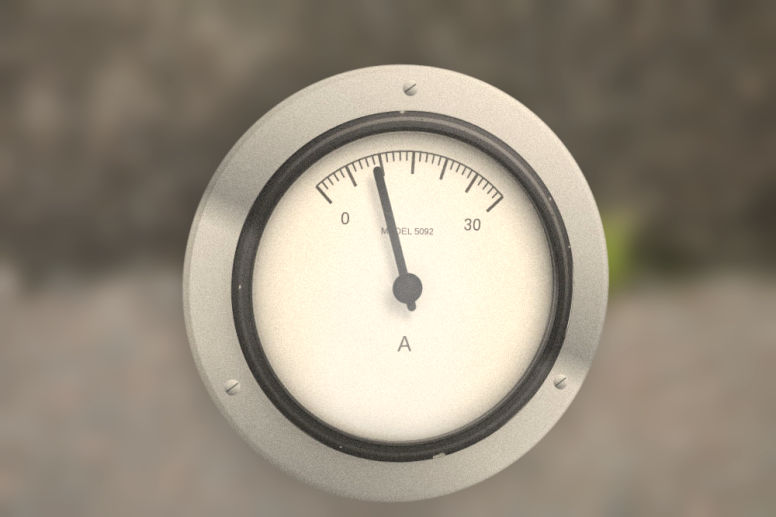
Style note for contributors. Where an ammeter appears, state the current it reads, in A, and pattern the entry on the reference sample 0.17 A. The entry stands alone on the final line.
9 A
